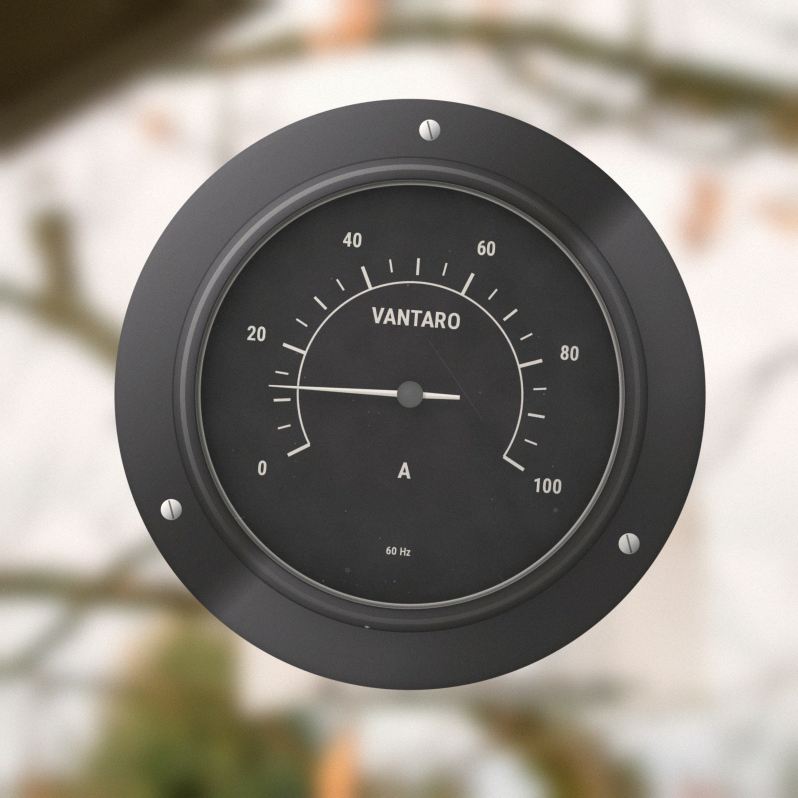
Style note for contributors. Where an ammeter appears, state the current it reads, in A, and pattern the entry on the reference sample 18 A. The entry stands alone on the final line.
12.5 A
